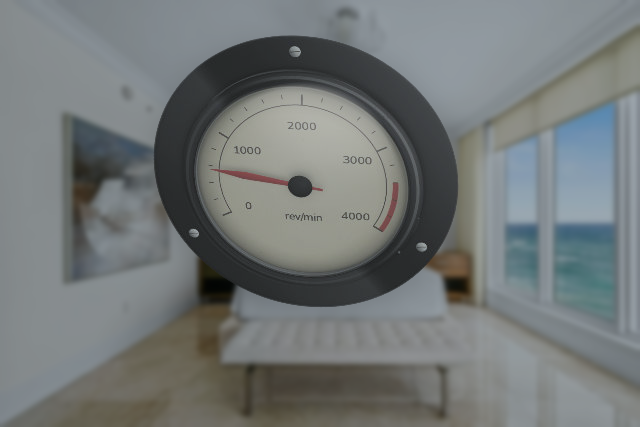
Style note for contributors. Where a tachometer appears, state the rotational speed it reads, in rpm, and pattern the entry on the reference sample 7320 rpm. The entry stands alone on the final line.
600 rpm
